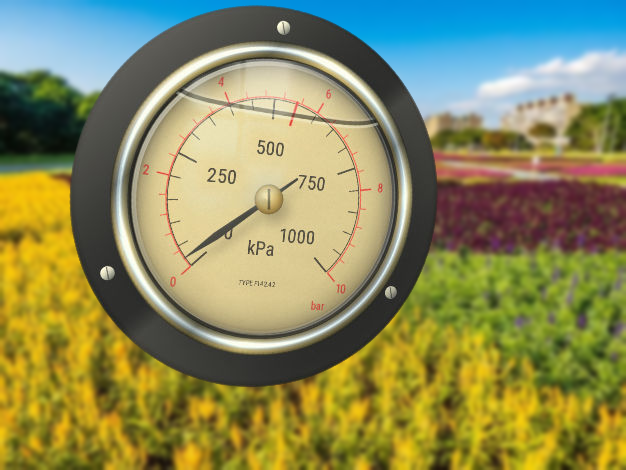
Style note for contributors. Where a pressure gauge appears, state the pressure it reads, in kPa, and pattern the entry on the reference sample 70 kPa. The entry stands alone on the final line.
25 kPa
